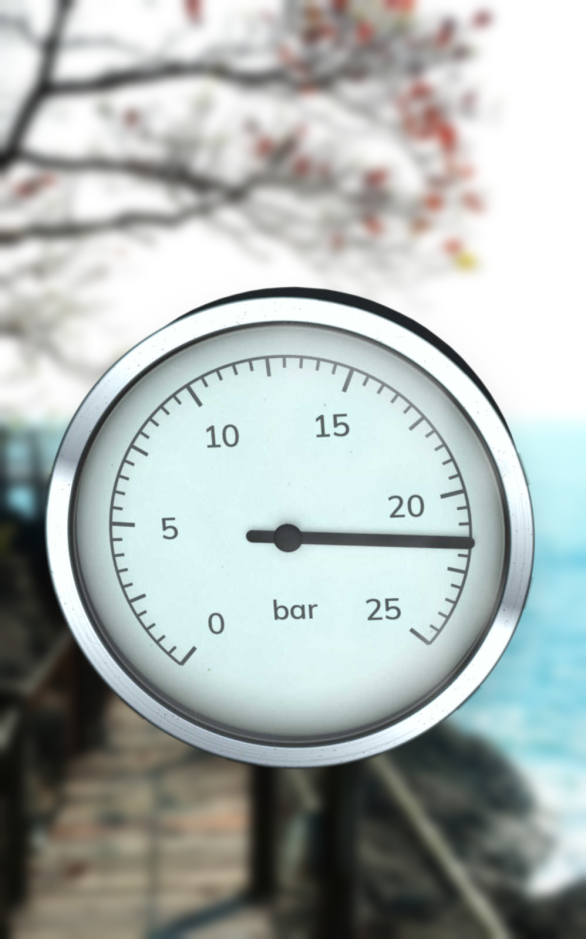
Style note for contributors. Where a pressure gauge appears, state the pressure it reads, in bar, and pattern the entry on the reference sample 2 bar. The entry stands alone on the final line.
21.5 bar
